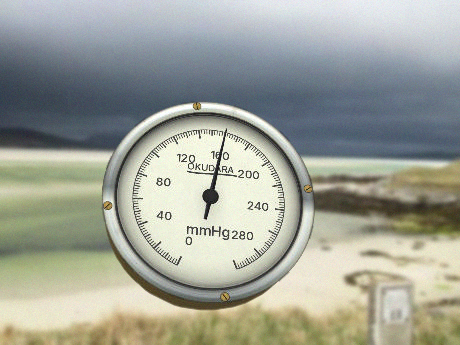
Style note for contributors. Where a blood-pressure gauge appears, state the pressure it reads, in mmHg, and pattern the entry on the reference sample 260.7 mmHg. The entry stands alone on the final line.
160 mmHg
